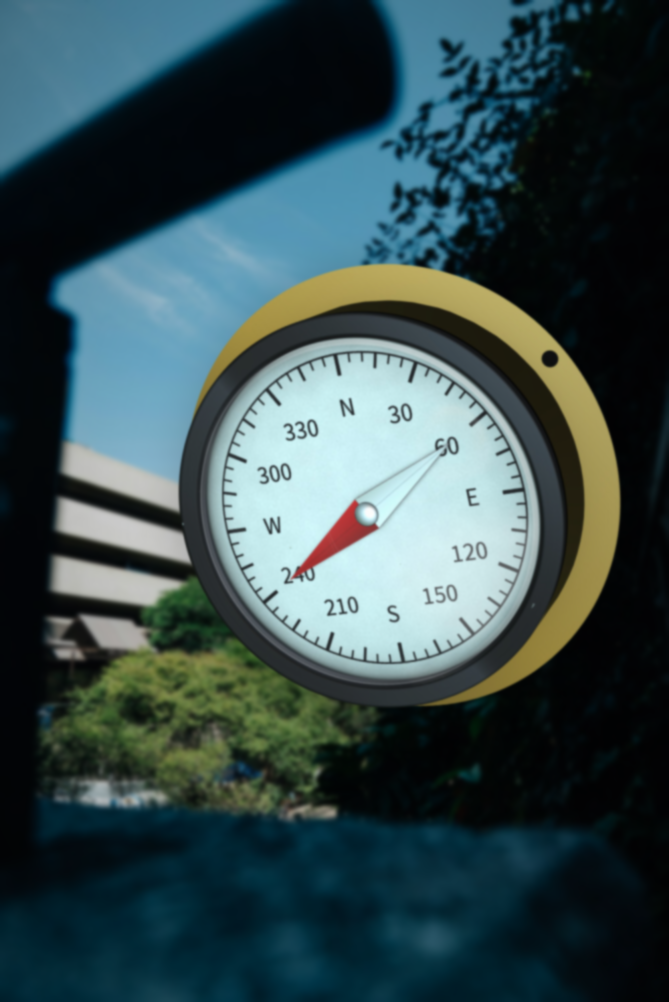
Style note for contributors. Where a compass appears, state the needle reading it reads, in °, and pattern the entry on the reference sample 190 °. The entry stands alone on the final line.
240 °
